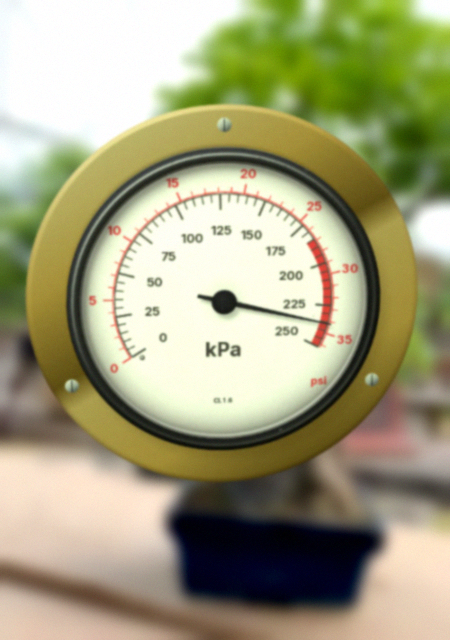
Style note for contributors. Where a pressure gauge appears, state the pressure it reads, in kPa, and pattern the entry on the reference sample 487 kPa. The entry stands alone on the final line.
235 kPa
